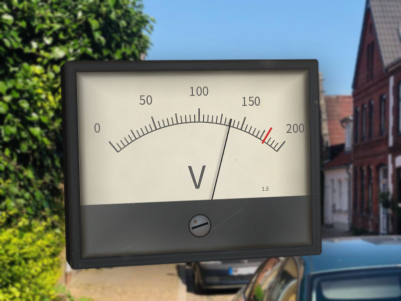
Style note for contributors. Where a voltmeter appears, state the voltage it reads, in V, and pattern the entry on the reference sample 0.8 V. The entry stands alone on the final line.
135 V
